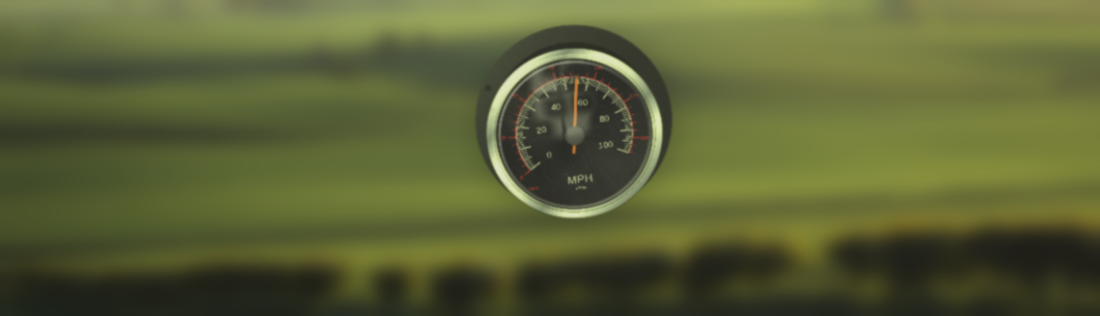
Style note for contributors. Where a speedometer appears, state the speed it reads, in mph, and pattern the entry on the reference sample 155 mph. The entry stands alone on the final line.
55 mph
